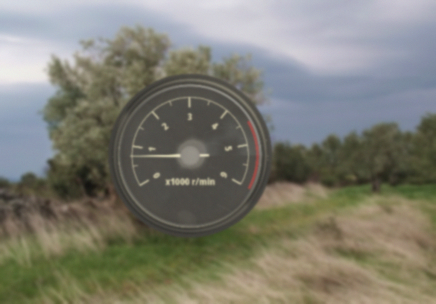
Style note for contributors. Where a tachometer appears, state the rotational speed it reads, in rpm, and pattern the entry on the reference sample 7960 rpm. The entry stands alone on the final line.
750 rpm
